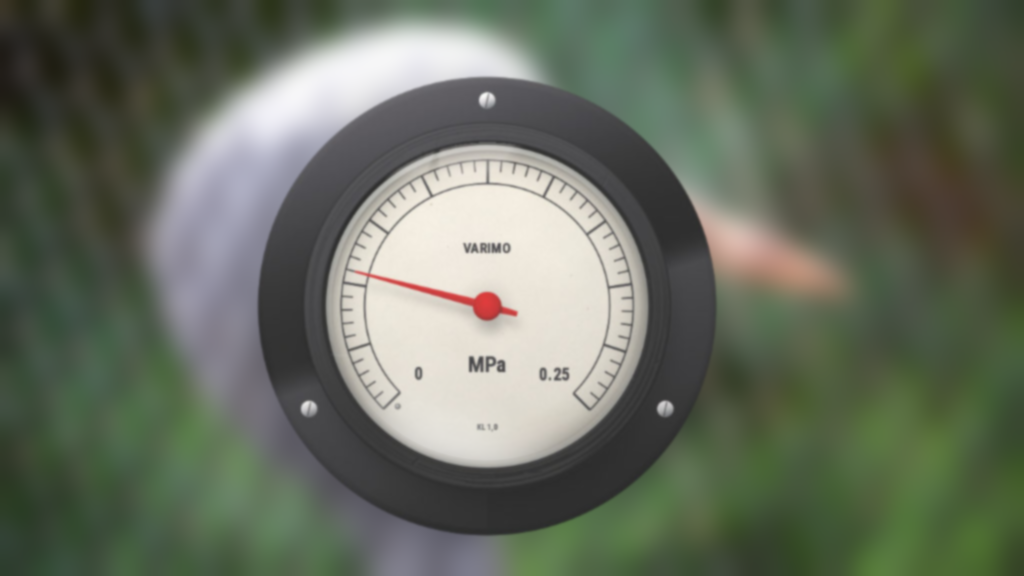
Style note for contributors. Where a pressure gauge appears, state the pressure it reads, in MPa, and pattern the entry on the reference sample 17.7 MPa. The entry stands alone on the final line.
0.055 MPa
